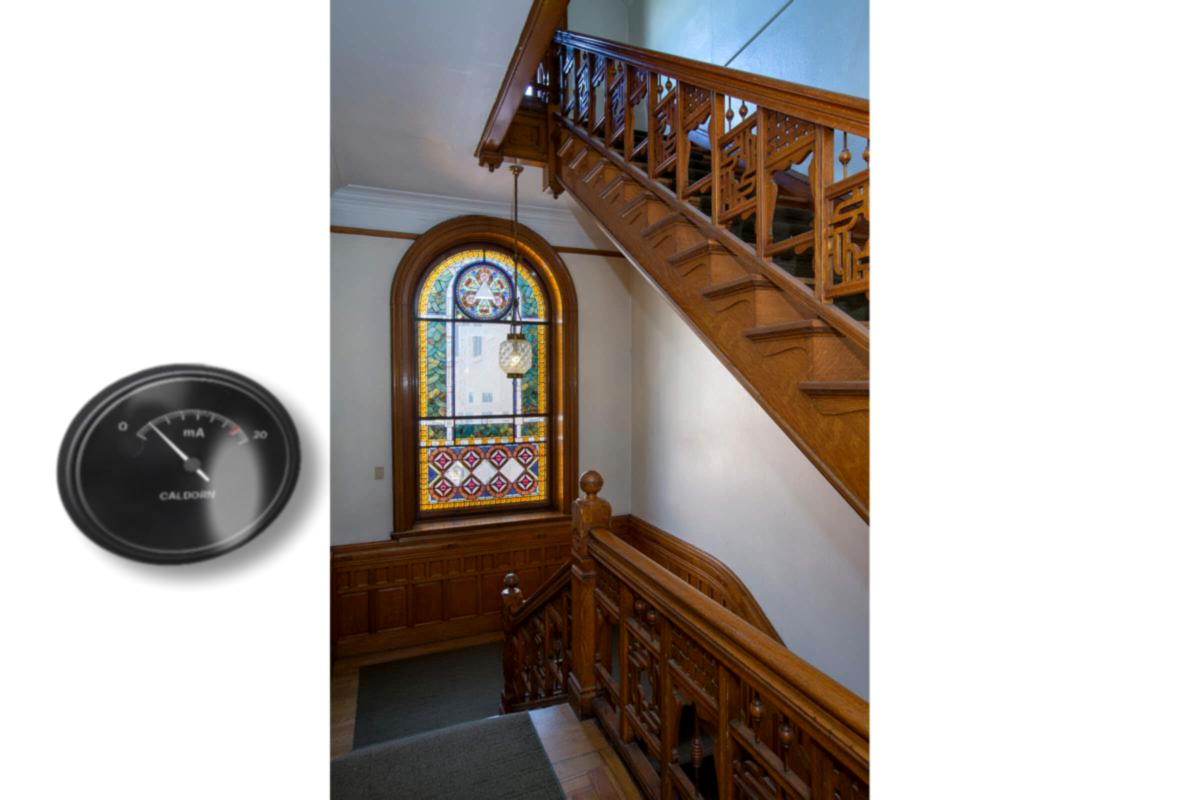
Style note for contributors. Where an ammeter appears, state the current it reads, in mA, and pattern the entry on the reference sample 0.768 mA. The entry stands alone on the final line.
2.5 mA
